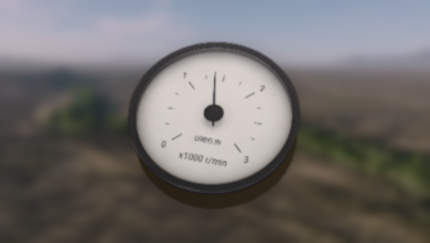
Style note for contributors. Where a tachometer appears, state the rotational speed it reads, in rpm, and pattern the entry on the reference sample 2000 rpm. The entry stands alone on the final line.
1375 rpm
